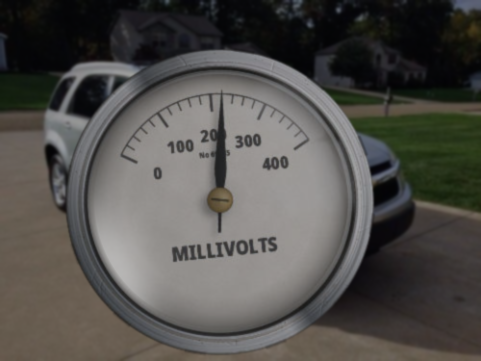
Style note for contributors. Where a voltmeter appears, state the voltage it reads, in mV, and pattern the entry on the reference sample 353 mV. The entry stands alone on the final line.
220 mV
